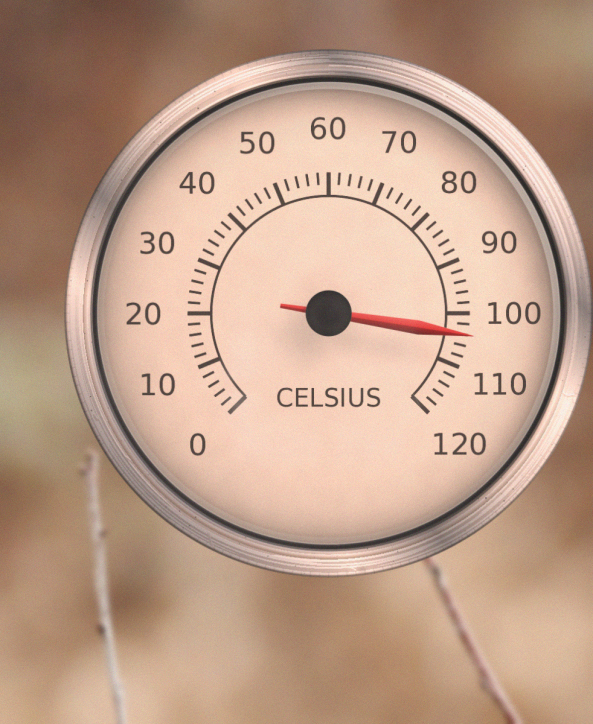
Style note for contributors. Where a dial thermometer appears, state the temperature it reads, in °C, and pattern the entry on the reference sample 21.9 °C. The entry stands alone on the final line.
104 °C
